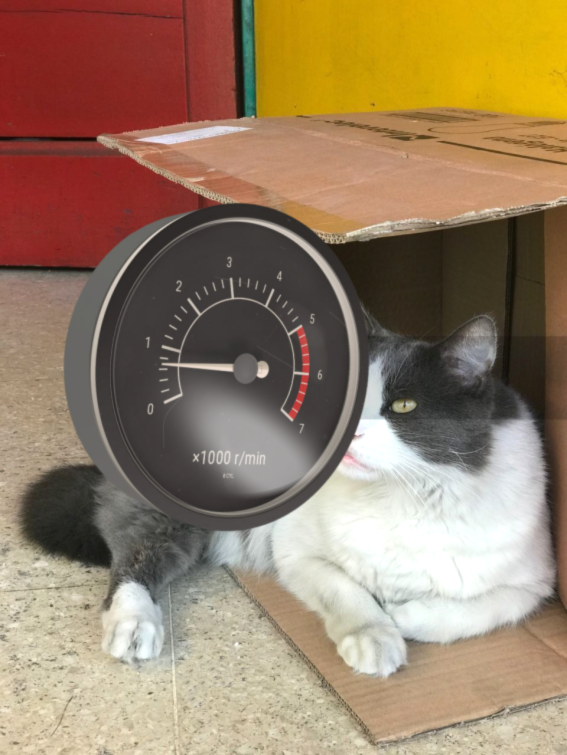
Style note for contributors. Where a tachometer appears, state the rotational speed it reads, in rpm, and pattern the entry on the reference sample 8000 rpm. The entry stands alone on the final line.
700 rpm
